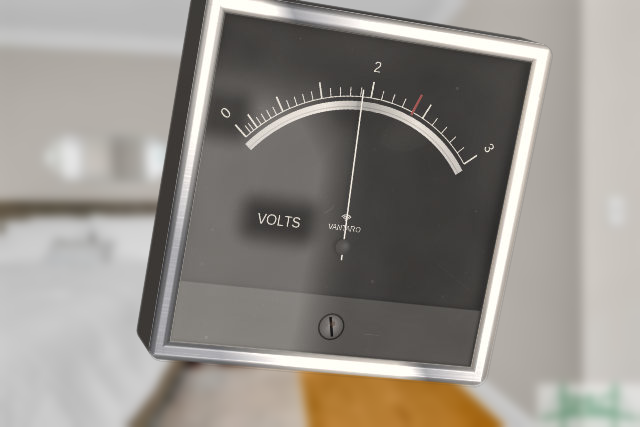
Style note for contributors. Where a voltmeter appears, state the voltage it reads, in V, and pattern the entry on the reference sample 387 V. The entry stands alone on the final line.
1.9 V
